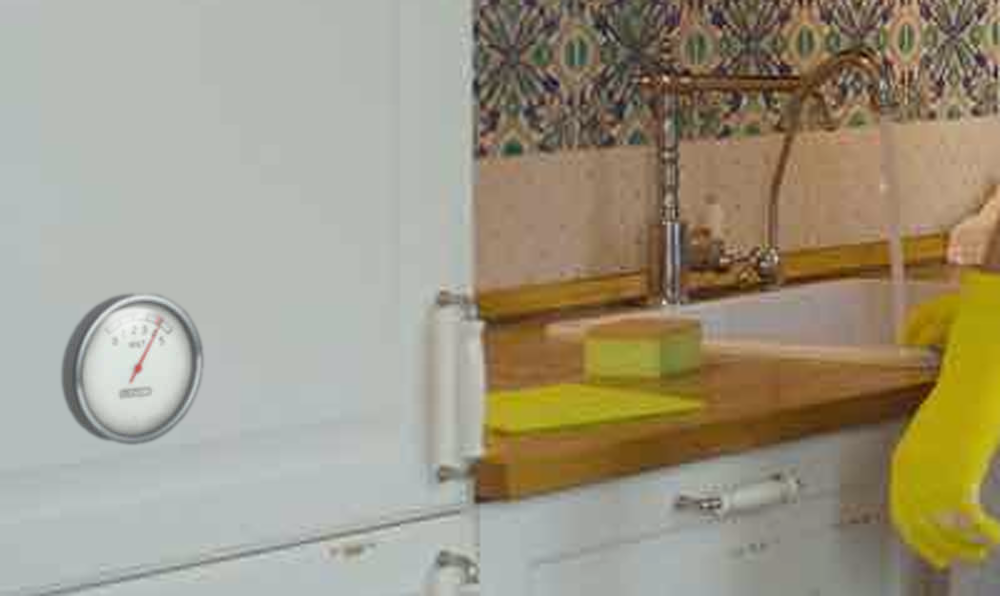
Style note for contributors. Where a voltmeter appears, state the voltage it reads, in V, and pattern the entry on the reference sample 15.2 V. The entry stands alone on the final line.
4 V
